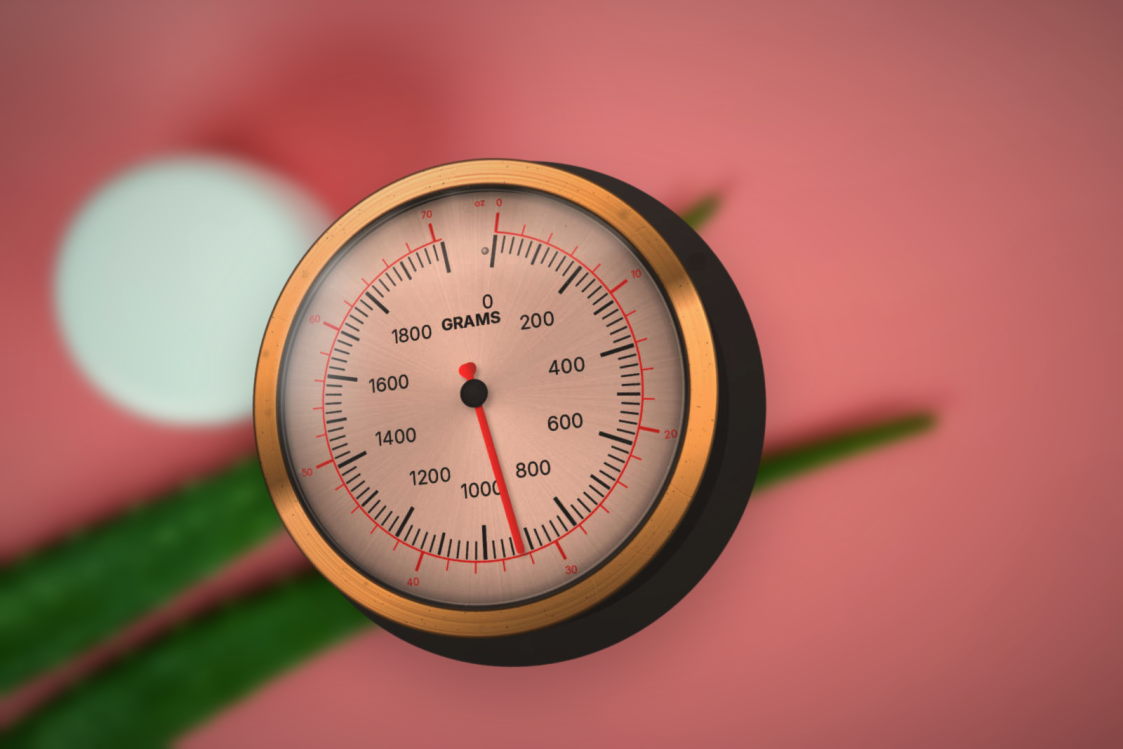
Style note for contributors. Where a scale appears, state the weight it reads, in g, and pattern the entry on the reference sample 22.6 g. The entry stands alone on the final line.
920 g
